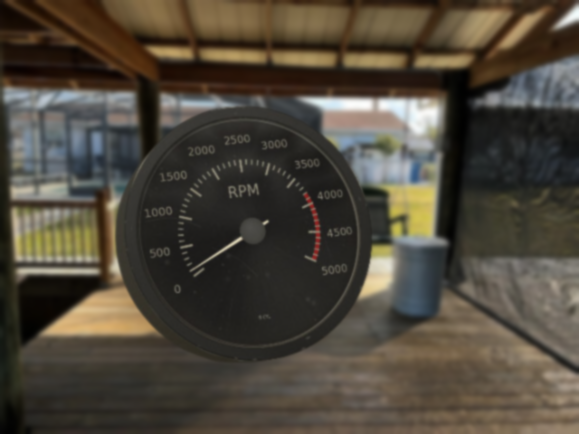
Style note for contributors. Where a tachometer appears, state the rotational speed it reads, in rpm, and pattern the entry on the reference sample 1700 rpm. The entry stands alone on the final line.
100 rpm
